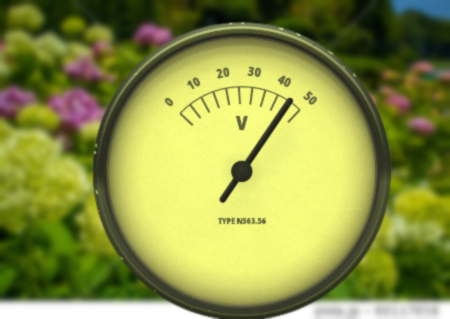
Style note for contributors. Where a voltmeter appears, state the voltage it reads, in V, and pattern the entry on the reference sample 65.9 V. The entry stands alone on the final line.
45 V
